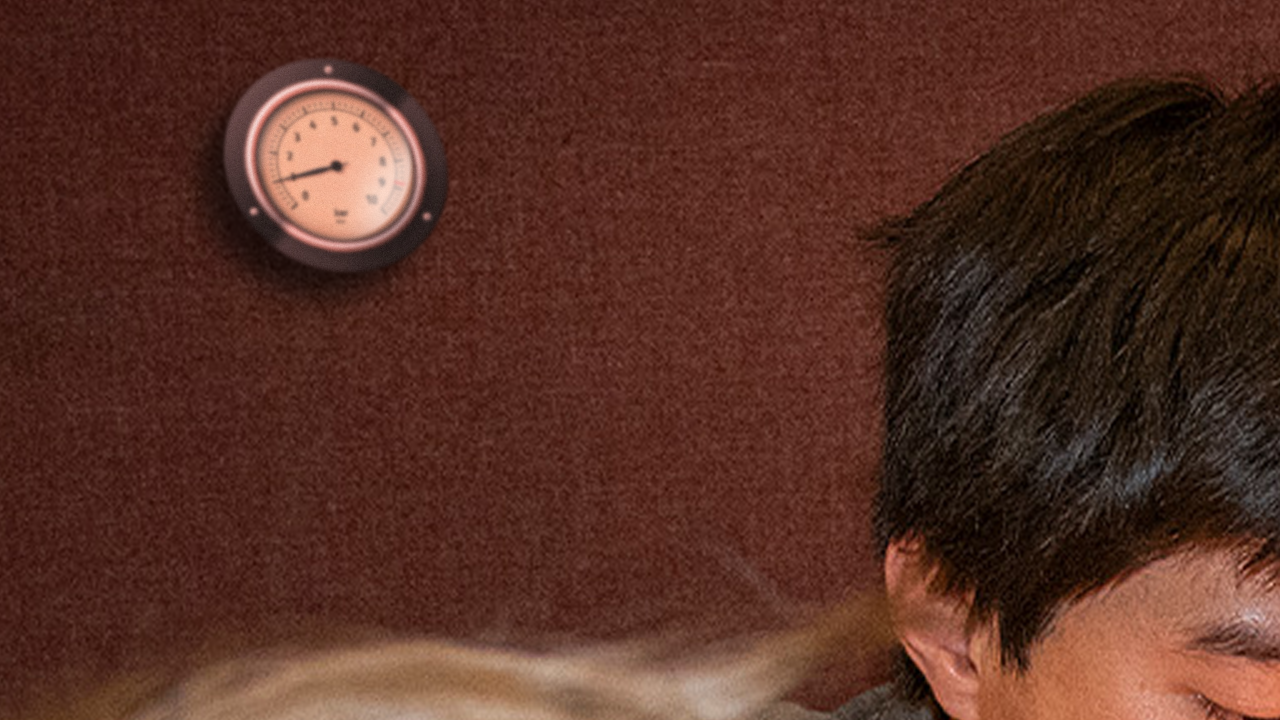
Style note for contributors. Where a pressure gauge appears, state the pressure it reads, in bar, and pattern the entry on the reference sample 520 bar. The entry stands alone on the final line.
1 bar
